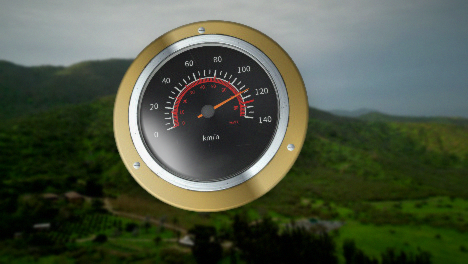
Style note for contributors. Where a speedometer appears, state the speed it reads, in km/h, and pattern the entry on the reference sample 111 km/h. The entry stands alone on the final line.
115 km/h
